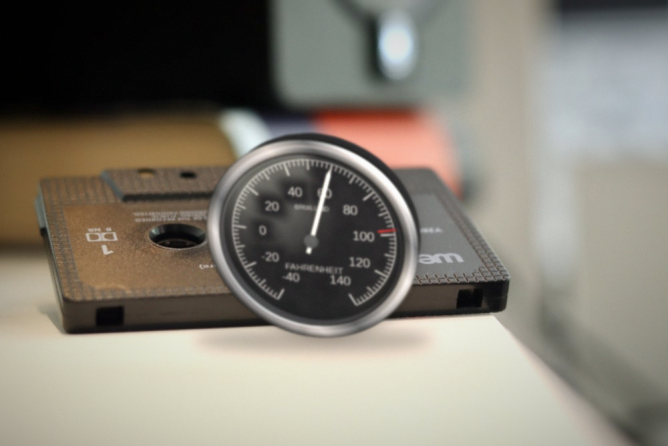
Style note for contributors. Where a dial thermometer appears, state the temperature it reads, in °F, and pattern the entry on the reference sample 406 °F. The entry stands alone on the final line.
60 °F
